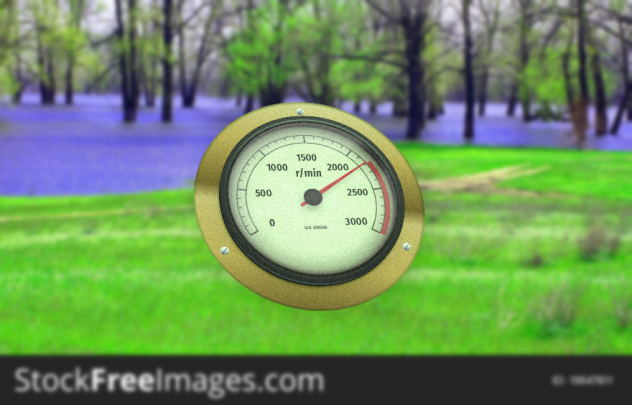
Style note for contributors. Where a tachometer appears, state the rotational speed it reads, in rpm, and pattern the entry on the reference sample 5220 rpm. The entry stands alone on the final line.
2200 rpm
